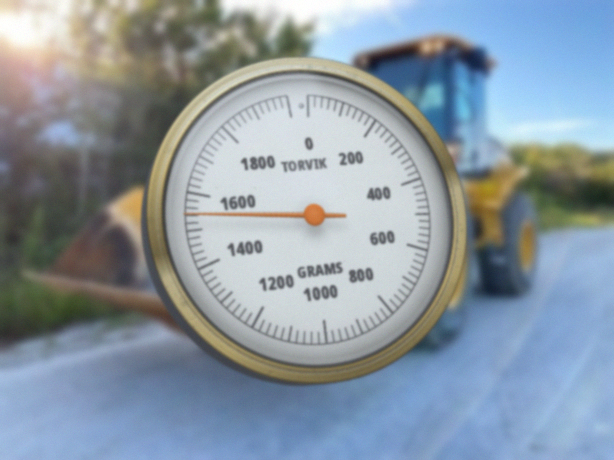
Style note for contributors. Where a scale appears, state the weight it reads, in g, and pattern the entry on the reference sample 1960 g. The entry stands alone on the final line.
1540 g
